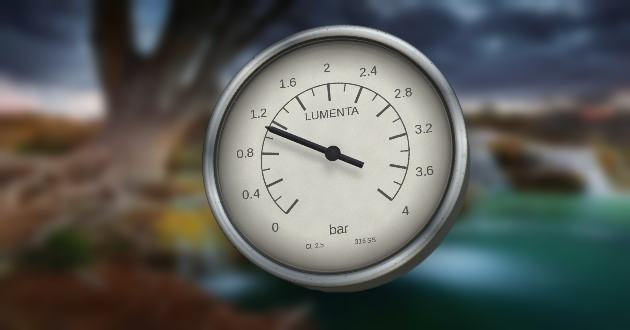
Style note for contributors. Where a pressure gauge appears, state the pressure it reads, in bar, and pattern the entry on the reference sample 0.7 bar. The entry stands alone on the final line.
1.1 bar
